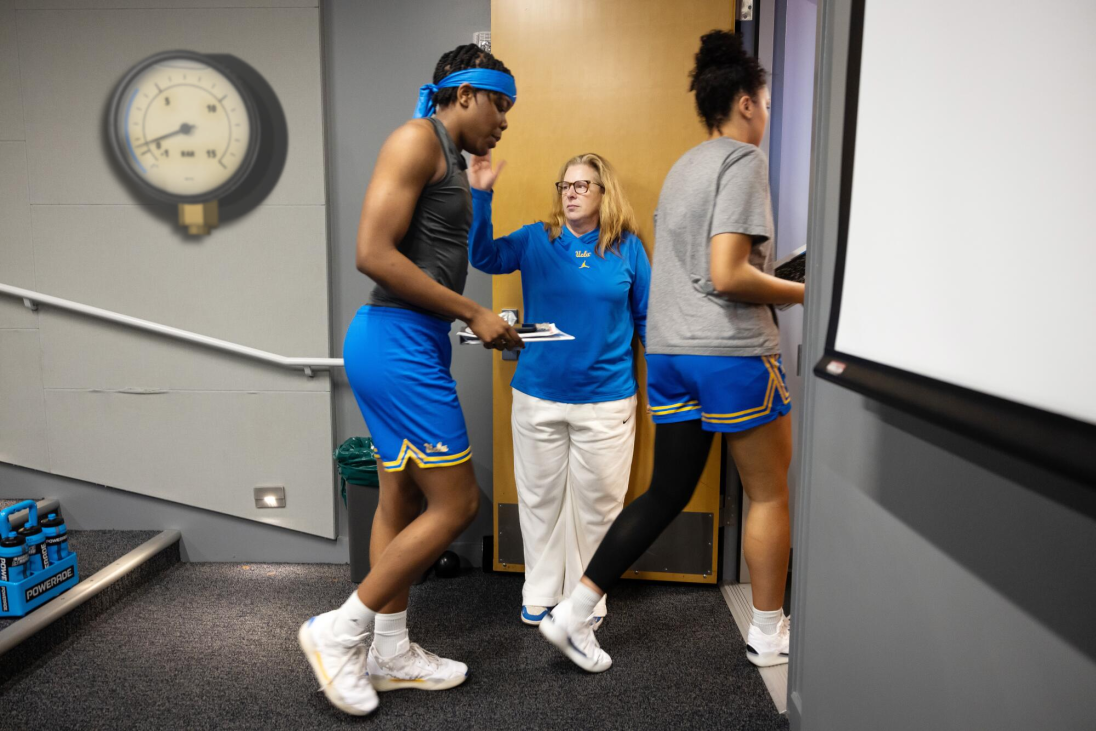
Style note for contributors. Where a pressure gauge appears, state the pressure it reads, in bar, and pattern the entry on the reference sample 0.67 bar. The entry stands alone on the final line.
0.5 bar
